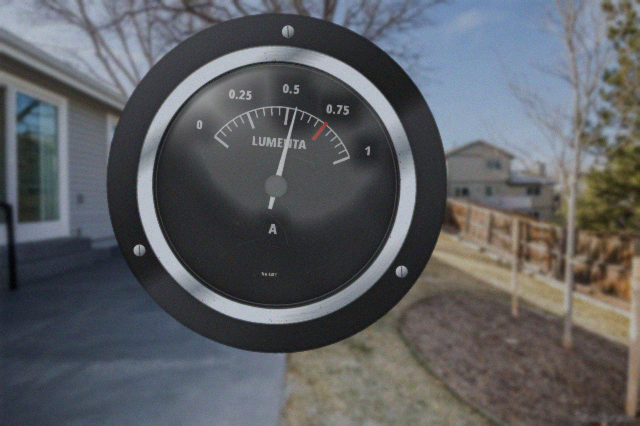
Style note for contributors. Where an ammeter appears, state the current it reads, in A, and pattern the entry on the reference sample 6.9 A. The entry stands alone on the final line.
0.55 A
